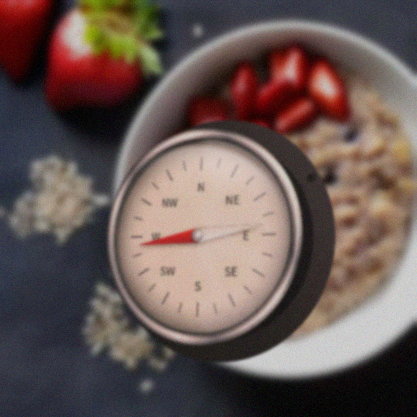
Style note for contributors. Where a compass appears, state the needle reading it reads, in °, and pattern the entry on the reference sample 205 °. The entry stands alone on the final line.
262.5 °
